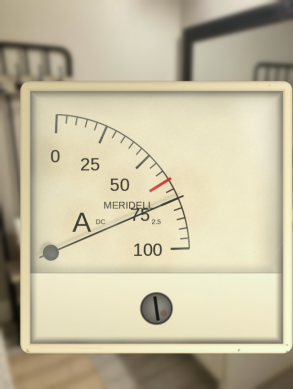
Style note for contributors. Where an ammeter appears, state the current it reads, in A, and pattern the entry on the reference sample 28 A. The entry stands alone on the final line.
75 A
